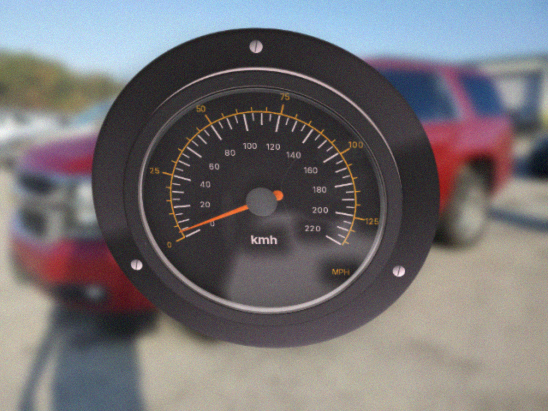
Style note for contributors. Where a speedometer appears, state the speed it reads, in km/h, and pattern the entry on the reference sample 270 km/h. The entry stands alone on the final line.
5 km/h
